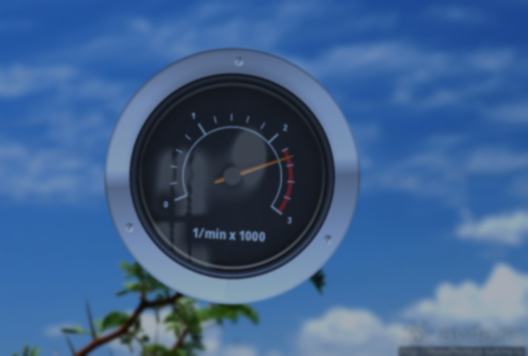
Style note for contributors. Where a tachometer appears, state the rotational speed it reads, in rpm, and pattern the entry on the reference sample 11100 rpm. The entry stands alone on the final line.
2300 rpm
